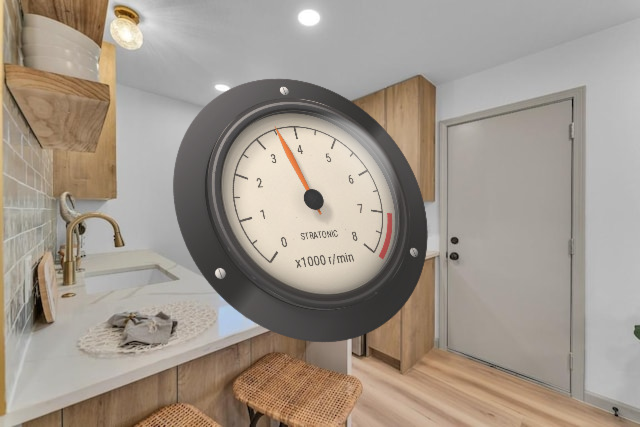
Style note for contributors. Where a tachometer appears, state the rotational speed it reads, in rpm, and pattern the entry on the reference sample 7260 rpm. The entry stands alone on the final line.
3500 rpm
